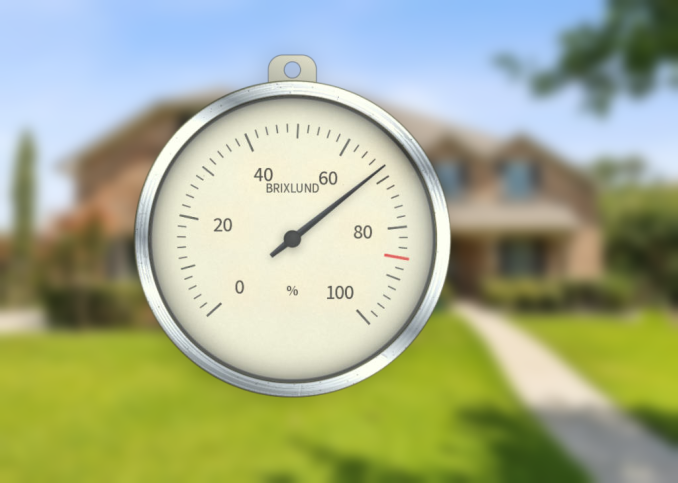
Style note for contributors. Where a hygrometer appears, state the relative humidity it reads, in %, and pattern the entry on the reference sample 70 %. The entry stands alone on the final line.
68 %
